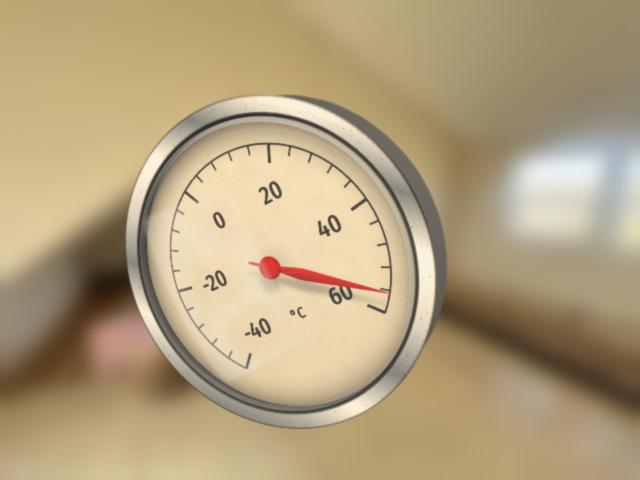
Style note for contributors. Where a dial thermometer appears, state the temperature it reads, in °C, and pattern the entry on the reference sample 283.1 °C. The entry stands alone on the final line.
56 °C
